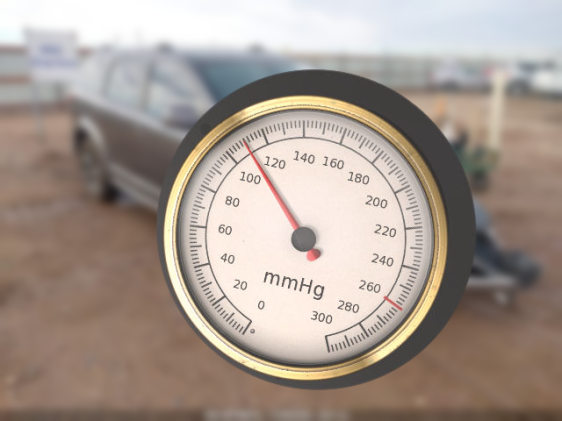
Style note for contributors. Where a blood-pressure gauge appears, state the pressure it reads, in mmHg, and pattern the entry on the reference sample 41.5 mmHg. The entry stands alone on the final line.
110 mmHg
